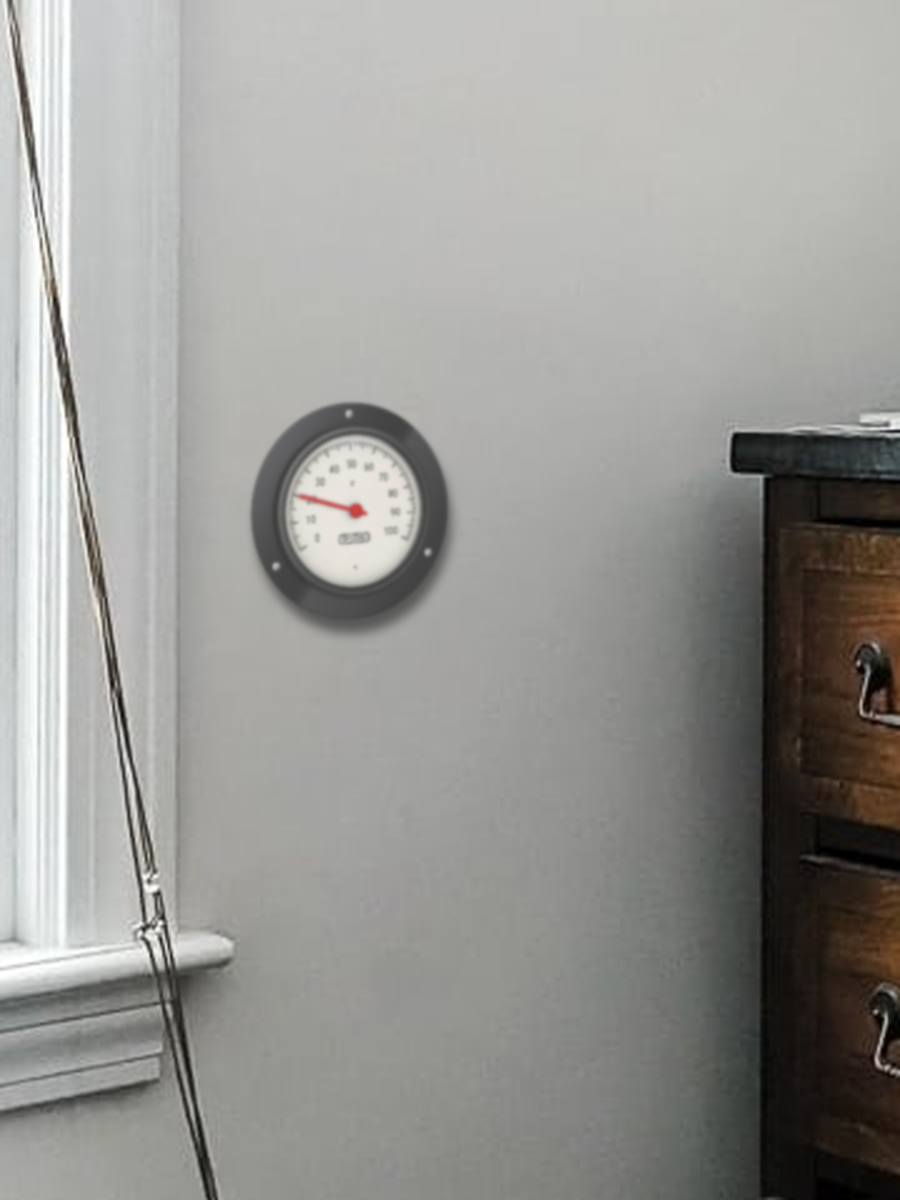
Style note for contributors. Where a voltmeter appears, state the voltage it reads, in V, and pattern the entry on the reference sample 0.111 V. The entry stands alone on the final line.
20 V
